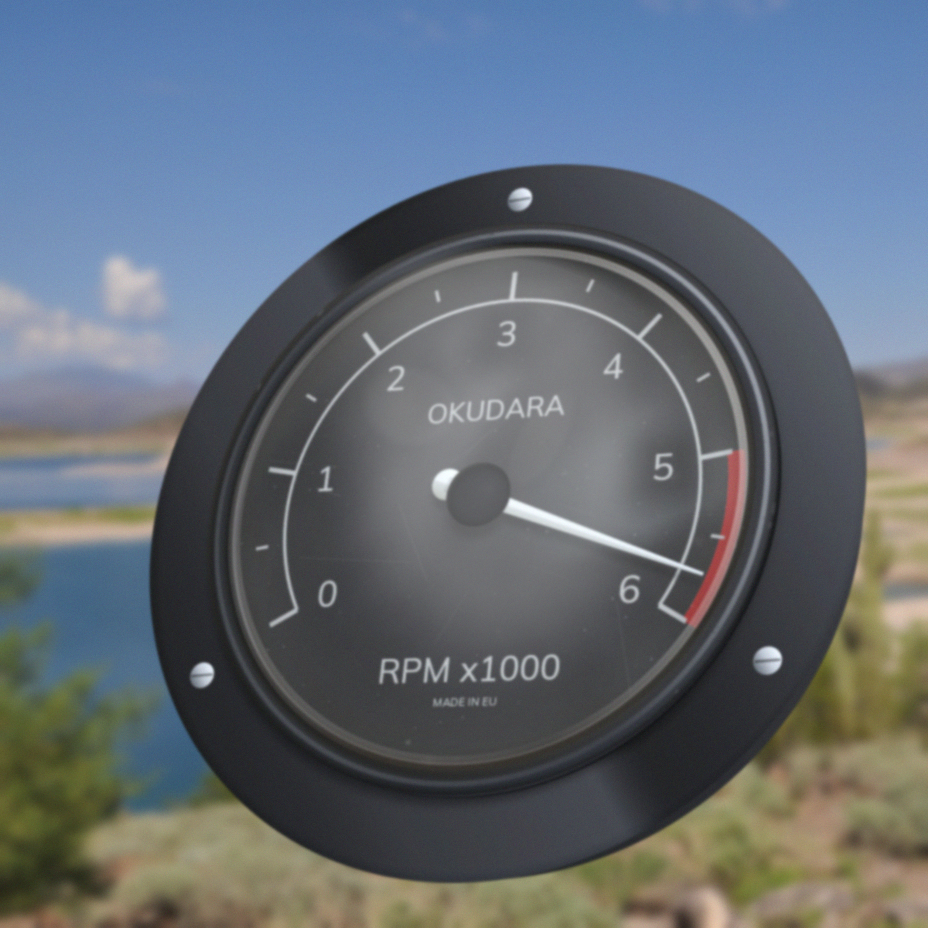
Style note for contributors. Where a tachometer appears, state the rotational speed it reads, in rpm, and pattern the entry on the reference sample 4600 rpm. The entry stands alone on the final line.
5750 rpm
